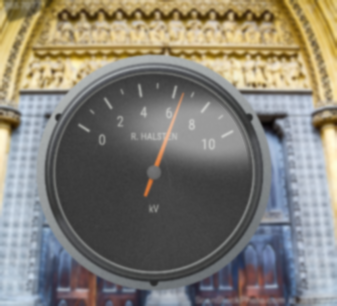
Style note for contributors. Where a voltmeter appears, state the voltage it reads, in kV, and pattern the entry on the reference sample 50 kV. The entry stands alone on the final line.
6.5 kV
